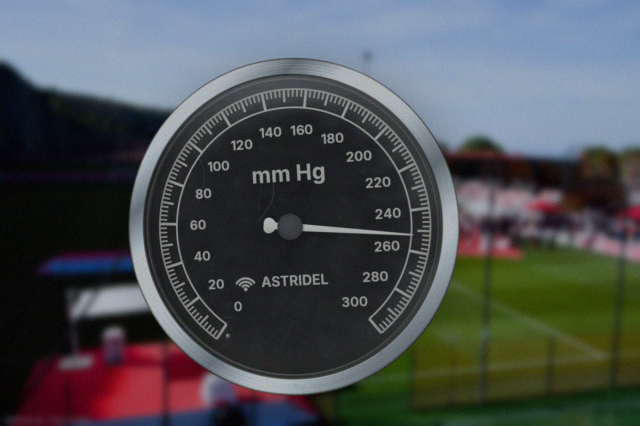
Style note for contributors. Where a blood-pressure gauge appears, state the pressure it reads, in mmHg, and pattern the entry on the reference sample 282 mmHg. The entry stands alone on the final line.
252 mmHg
